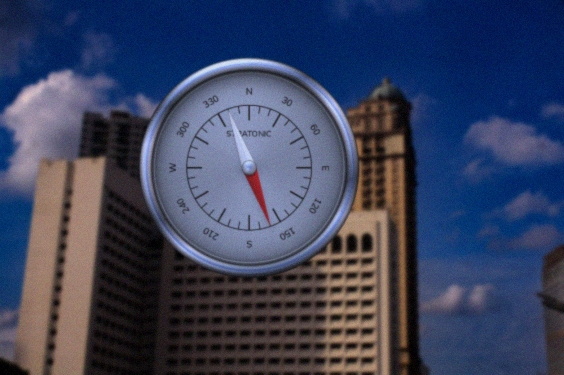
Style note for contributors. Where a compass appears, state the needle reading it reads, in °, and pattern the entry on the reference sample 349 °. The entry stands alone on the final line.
160 °
